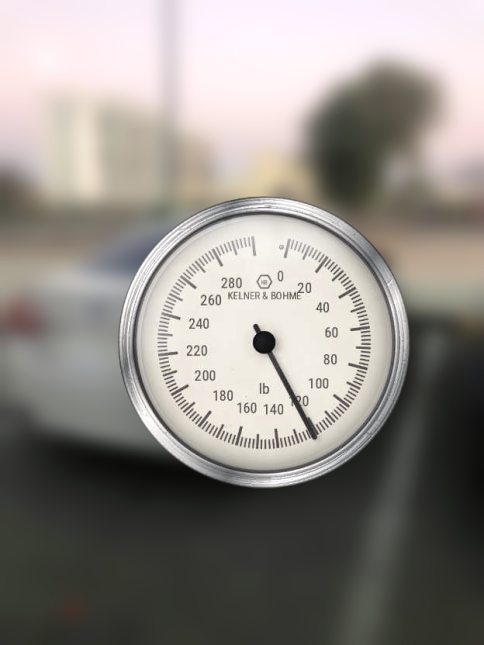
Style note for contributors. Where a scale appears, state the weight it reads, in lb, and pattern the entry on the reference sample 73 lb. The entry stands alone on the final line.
122 lb
